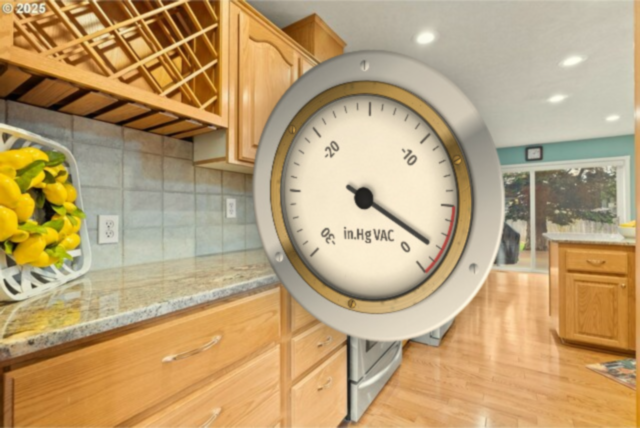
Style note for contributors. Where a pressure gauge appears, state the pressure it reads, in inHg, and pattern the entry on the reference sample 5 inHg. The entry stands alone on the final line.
-2 inHg
